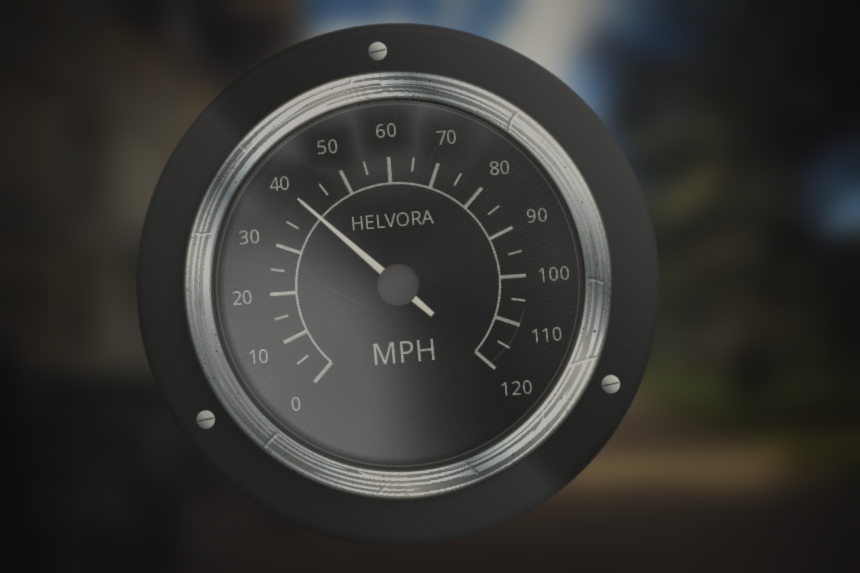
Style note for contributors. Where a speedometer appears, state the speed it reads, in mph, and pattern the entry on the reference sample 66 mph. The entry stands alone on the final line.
40 mph
